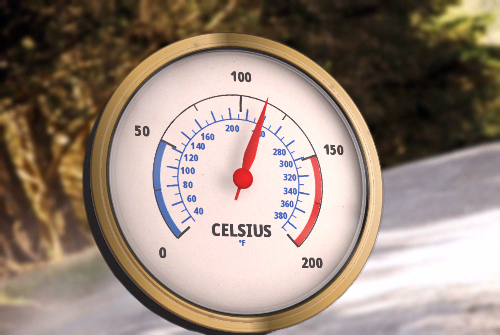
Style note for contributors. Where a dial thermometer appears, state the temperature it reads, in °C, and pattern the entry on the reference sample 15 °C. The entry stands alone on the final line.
112.5 °C
